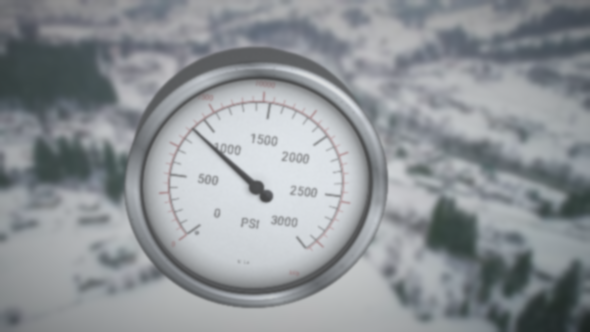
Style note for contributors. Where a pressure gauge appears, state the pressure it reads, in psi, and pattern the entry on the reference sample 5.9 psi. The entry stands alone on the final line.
900 psi
